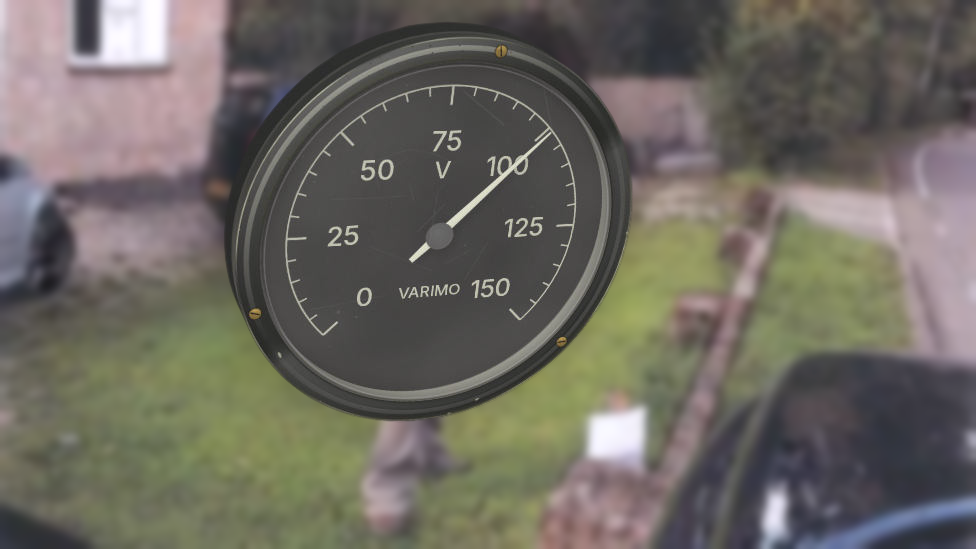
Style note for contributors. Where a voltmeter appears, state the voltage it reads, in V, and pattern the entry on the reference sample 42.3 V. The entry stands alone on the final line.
100 V
